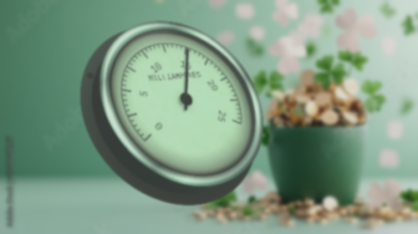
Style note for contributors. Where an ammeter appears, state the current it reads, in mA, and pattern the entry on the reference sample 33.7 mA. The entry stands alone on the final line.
15 mA
